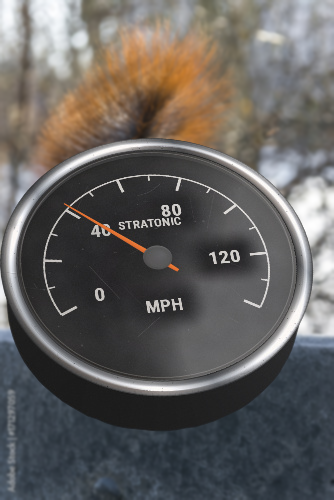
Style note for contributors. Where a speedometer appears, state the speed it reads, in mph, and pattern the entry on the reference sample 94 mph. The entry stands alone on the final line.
40 mph
